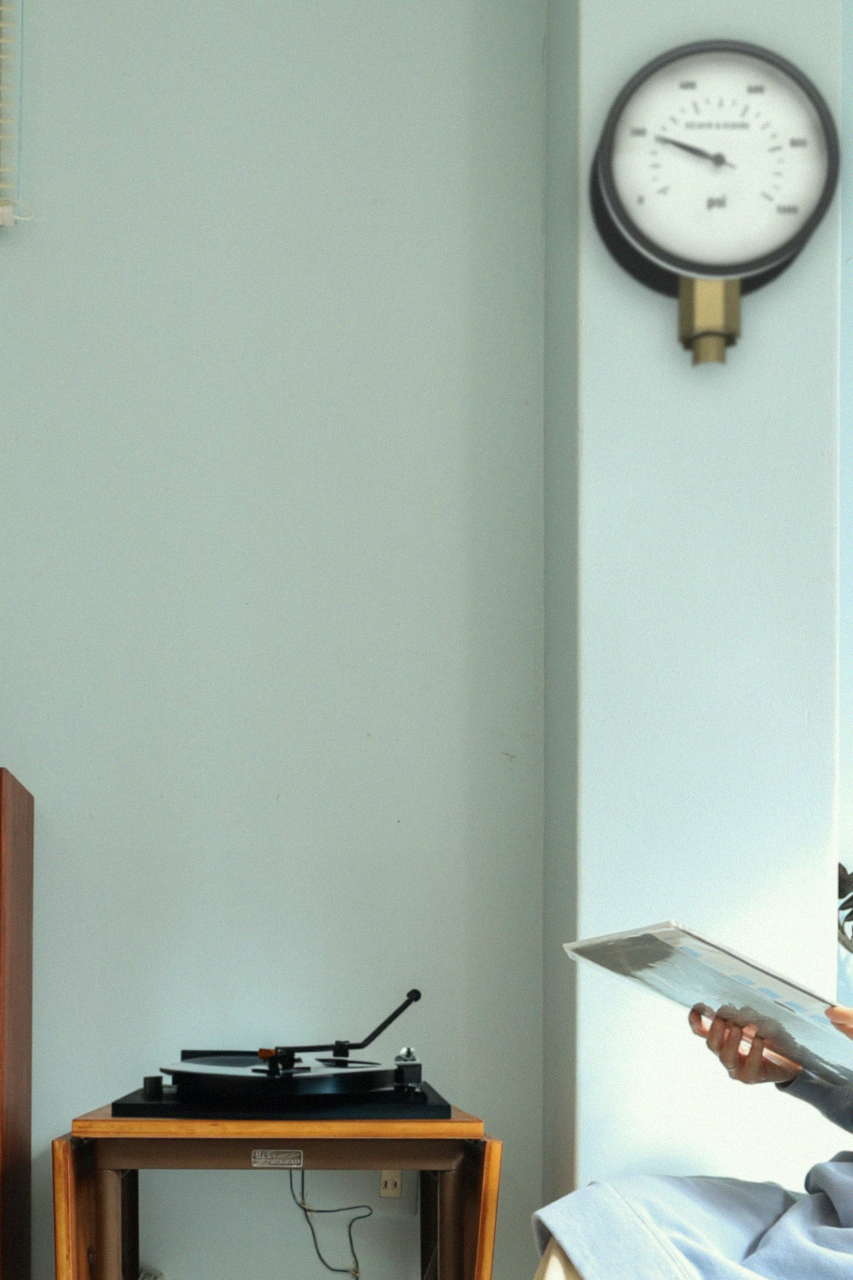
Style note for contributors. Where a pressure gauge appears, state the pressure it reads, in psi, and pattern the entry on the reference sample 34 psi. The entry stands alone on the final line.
200 psi
